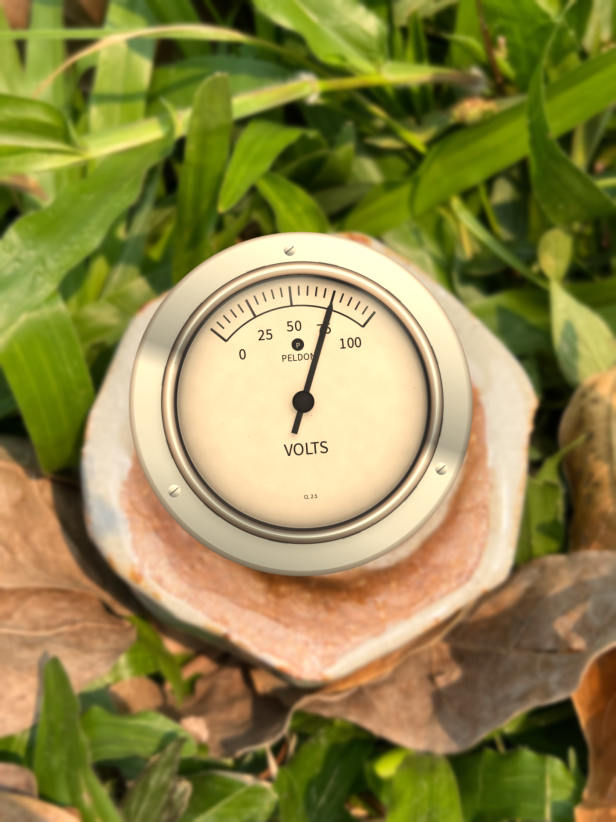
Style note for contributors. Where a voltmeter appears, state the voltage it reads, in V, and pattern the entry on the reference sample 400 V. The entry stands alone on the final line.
75 V
